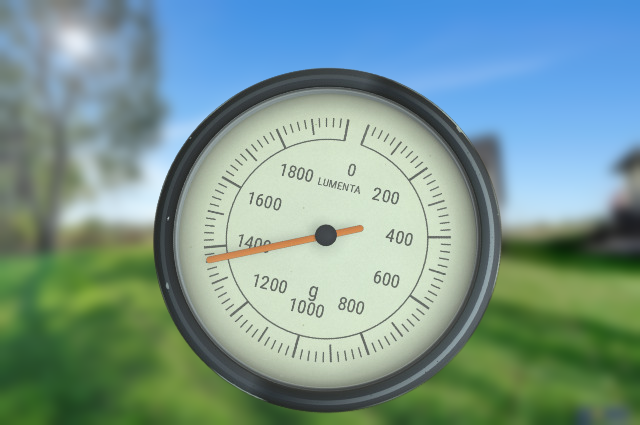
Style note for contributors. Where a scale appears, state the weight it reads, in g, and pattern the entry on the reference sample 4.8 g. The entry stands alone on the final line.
1360 g
